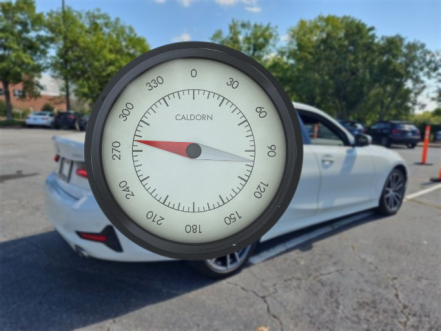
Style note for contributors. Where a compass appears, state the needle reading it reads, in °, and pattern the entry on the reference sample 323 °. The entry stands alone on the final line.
280 °
